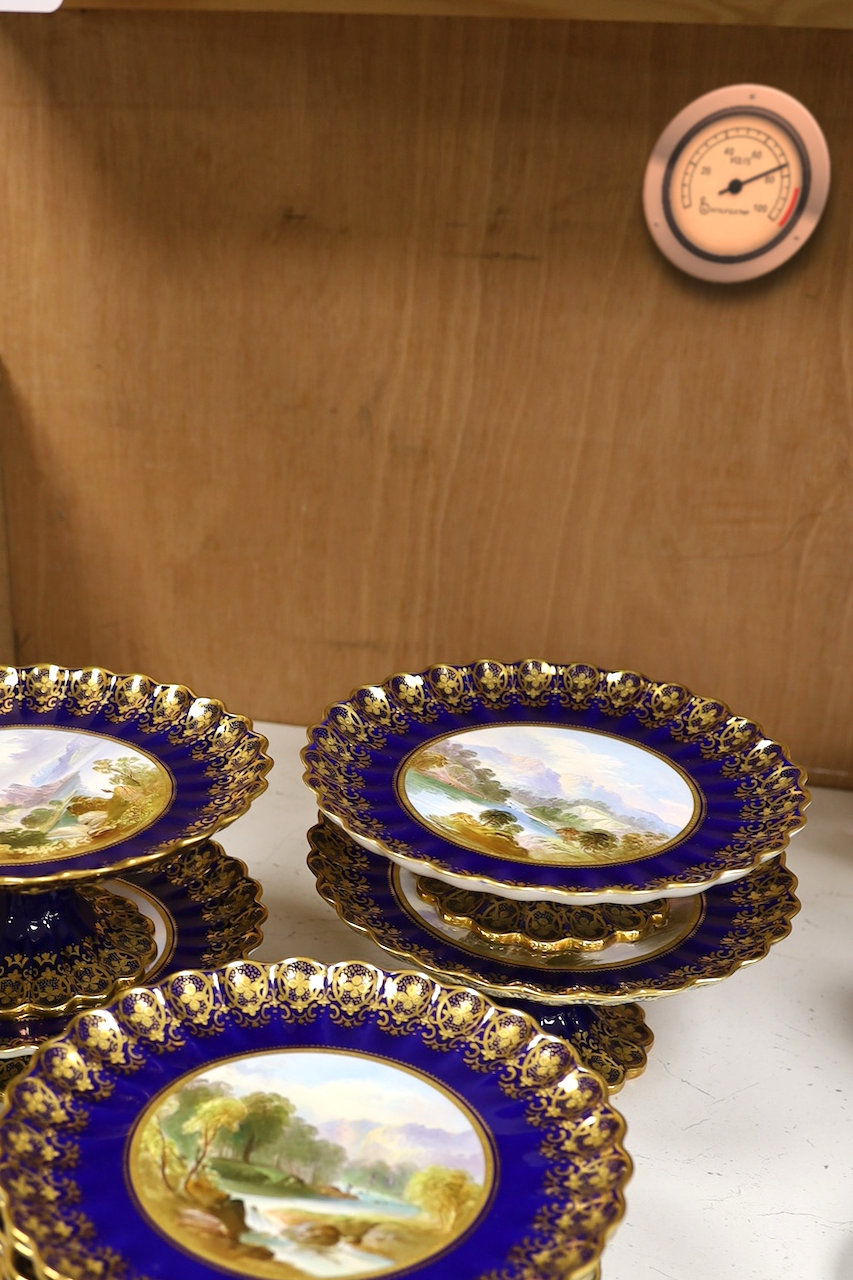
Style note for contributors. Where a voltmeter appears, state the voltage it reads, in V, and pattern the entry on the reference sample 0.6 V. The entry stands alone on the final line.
75 V
